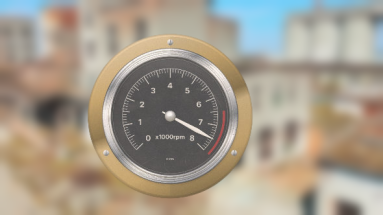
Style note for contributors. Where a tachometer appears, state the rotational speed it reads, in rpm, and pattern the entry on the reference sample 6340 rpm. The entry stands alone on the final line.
7500 rpm
